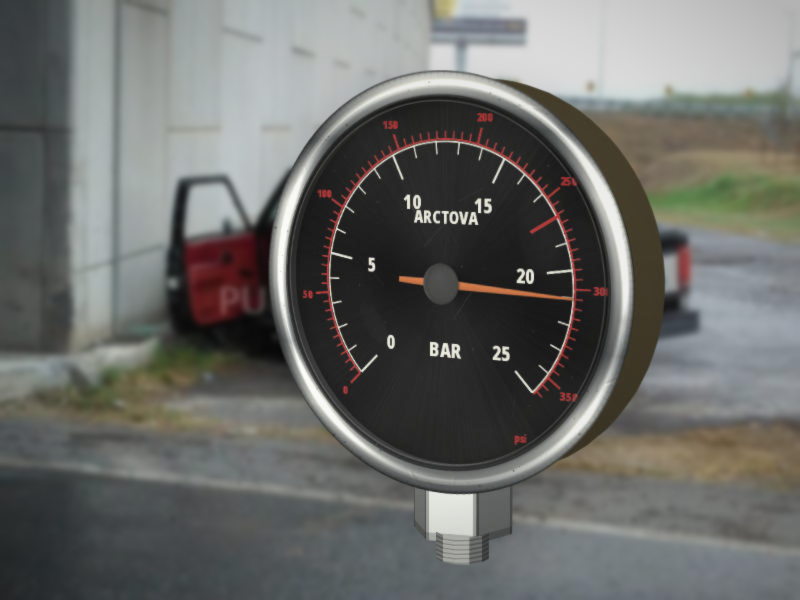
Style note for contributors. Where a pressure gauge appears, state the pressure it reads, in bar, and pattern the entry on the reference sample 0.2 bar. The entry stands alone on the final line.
21 bar
